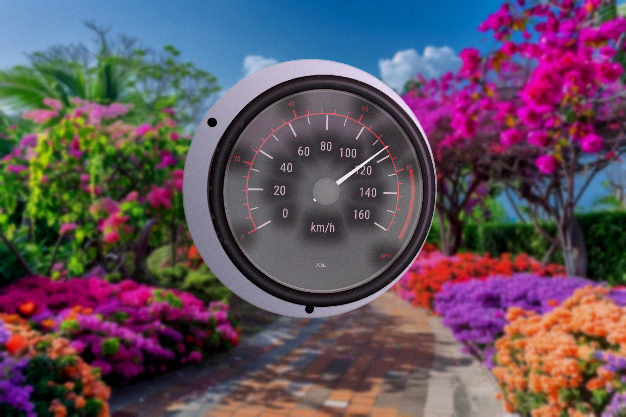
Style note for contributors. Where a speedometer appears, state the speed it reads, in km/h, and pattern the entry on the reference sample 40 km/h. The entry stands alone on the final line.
115 km/h
